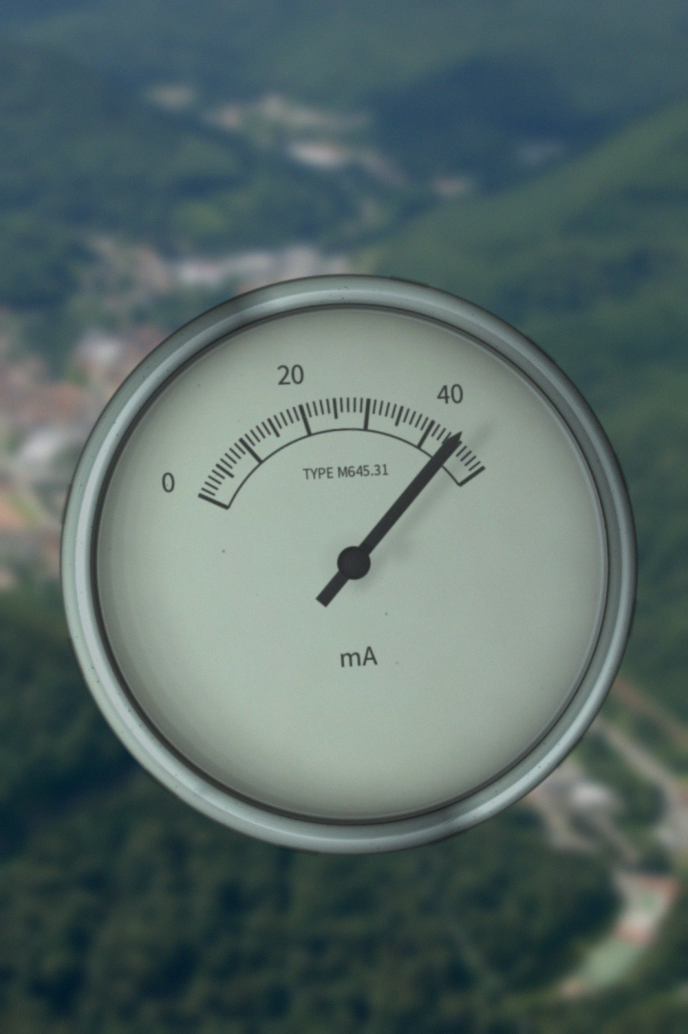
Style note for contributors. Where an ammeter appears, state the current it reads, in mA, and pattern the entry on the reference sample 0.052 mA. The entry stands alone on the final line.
44 mA
